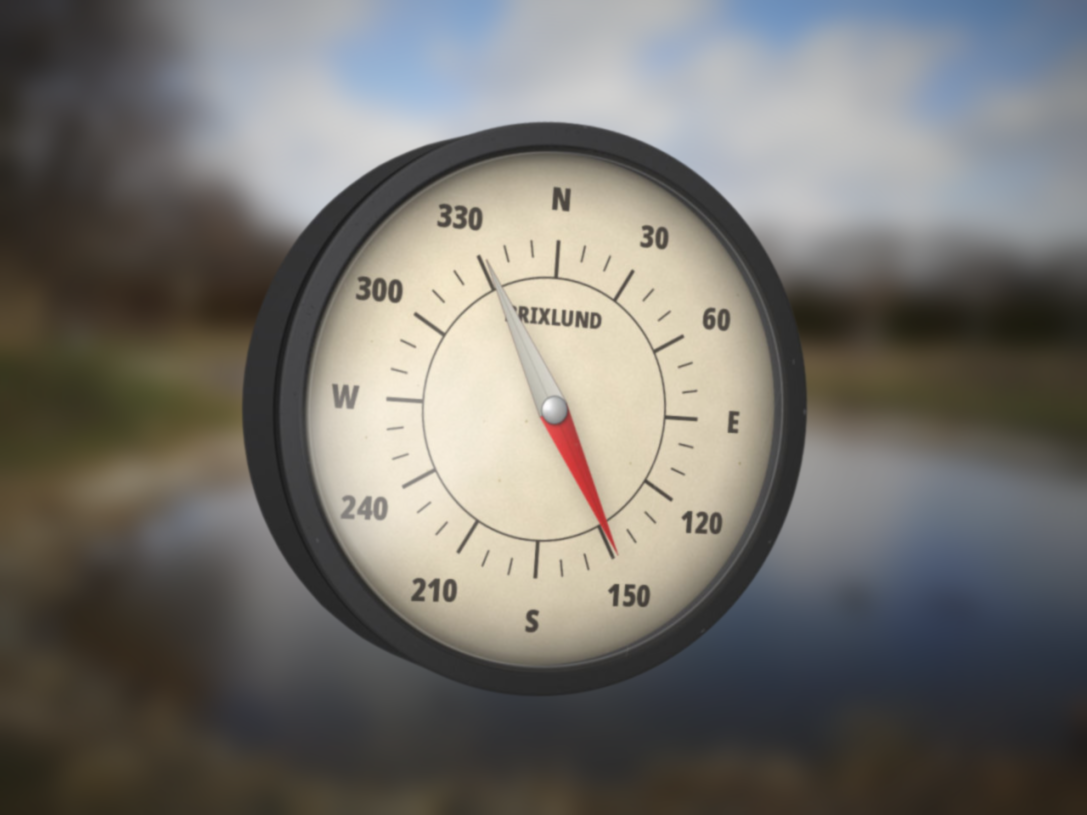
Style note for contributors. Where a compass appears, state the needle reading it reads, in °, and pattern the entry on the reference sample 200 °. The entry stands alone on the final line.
150 °
